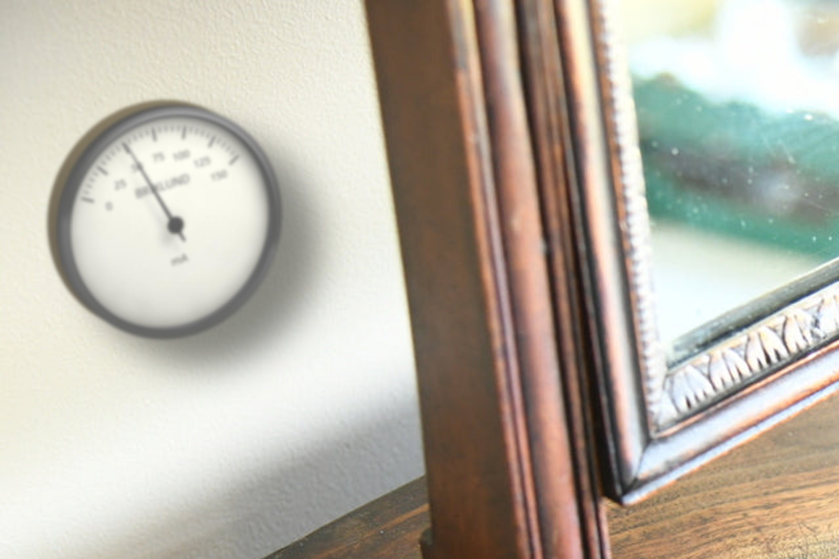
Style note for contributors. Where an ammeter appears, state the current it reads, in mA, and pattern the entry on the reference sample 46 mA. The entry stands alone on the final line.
50 mA
